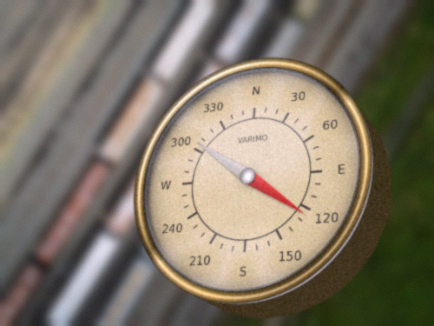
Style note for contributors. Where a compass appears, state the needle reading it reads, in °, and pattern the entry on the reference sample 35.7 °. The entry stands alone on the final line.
125 °
